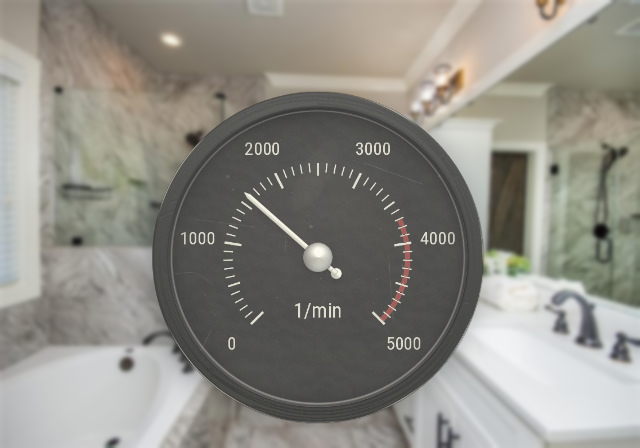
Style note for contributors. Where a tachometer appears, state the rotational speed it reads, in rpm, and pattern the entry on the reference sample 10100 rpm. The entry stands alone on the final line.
1600 rpm
